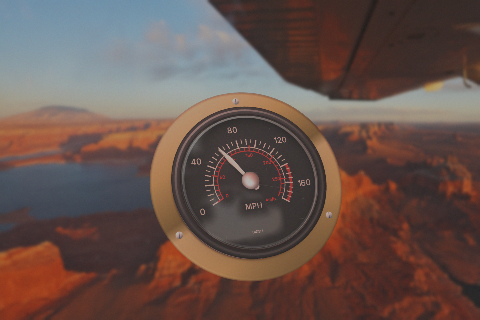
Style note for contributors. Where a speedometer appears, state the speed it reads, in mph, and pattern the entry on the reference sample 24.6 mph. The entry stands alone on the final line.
60 mph
